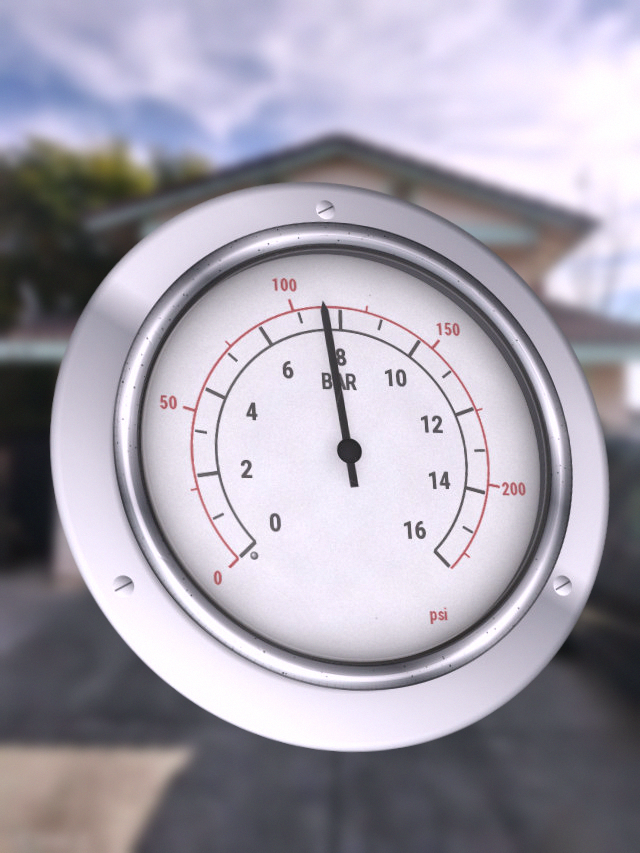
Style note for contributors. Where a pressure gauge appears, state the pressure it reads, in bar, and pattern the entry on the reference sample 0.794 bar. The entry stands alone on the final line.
7.5 bar
